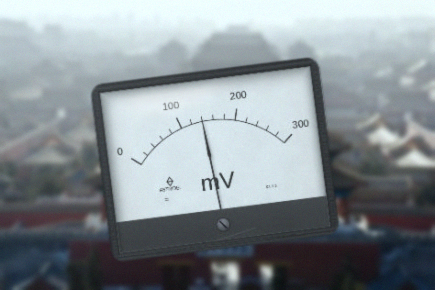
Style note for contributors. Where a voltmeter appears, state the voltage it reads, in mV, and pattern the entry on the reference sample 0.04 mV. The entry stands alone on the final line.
140 mV
